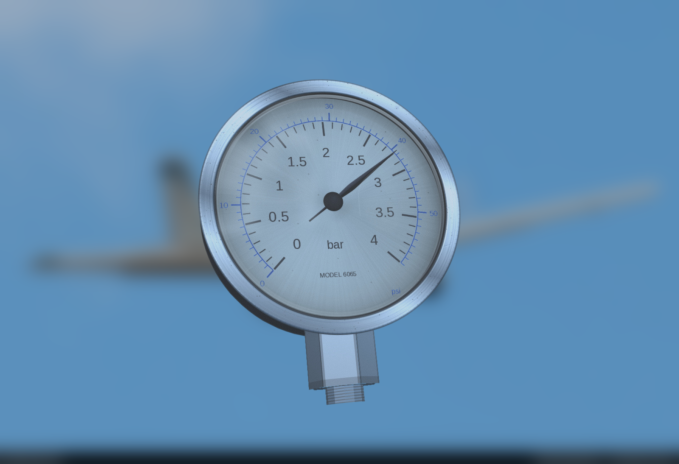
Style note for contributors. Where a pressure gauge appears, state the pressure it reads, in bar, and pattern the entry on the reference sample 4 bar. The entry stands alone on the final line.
2.8 bar
